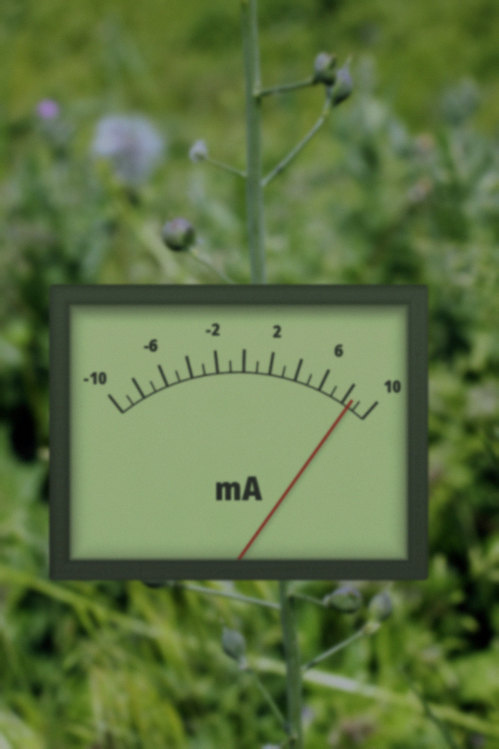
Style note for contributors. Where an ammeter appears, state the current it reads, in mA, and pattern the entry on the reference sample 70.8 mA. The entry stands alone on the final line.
8.5 mA
